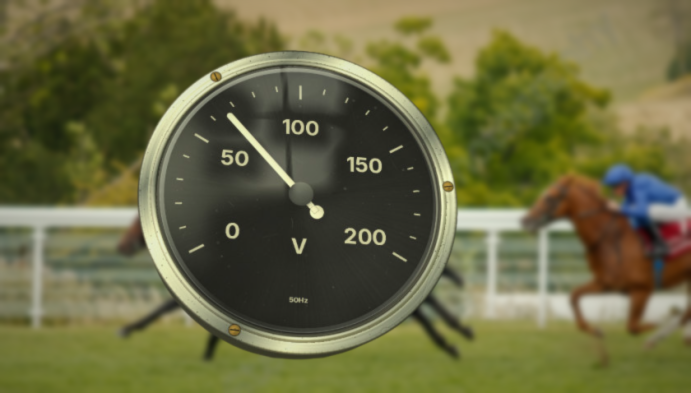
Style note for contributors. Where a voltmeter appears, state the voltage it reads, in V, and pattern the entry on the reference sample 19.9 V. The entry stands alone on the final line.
65 V
